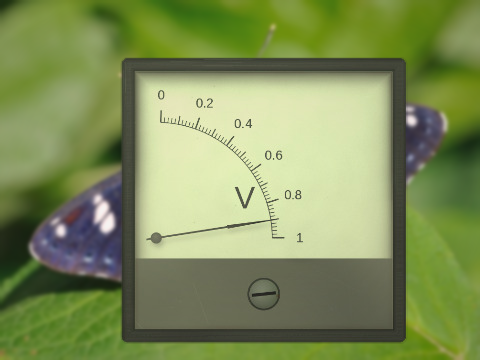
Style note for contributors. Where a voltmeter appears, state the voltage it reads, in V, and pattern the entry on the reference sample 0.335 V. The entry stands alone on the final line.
0.9 V
